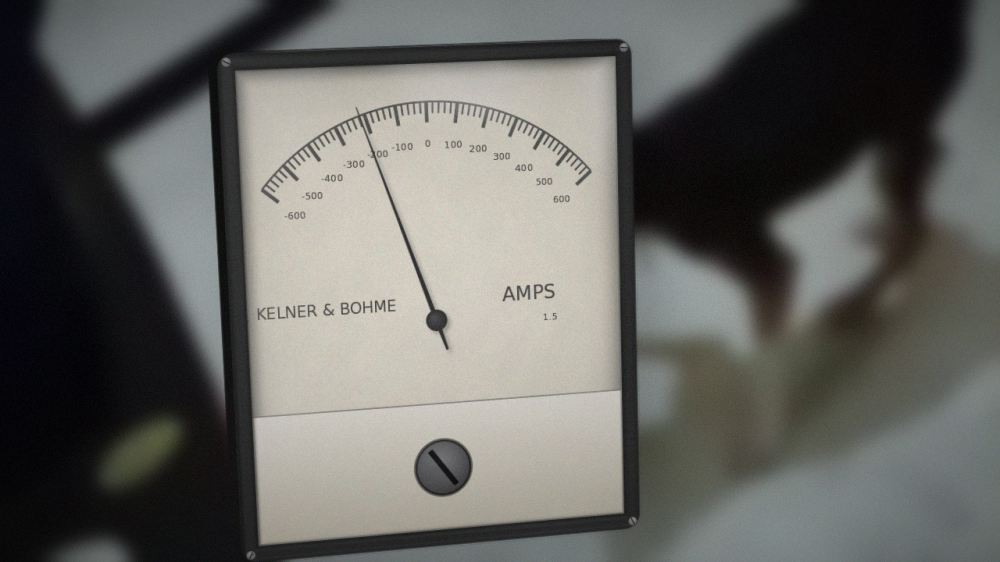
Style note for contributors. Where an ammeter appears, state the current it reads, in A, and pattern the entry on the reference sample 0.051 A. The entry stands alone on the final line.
-220 A
